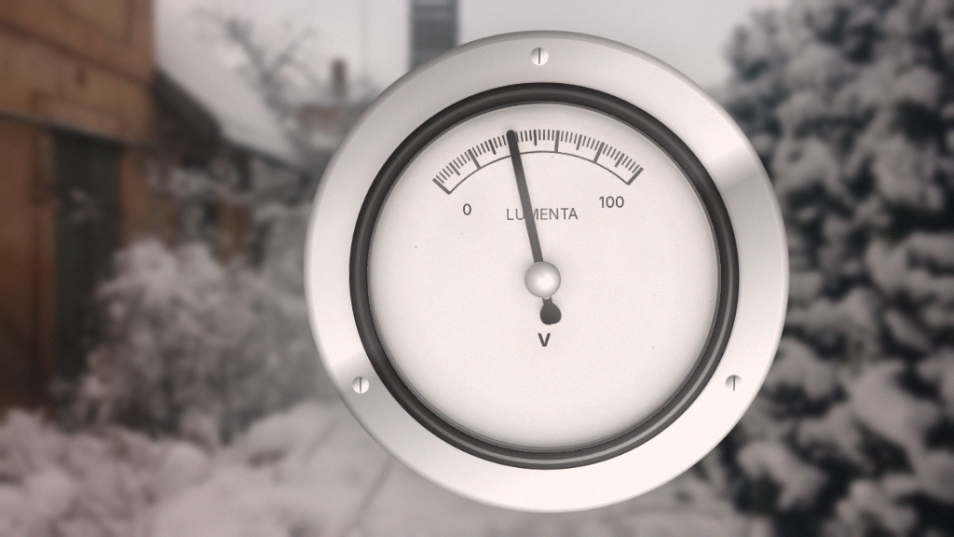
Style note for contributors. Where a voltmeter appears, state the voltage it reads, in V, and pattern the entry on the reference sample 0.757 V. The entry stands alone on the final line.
40 V
